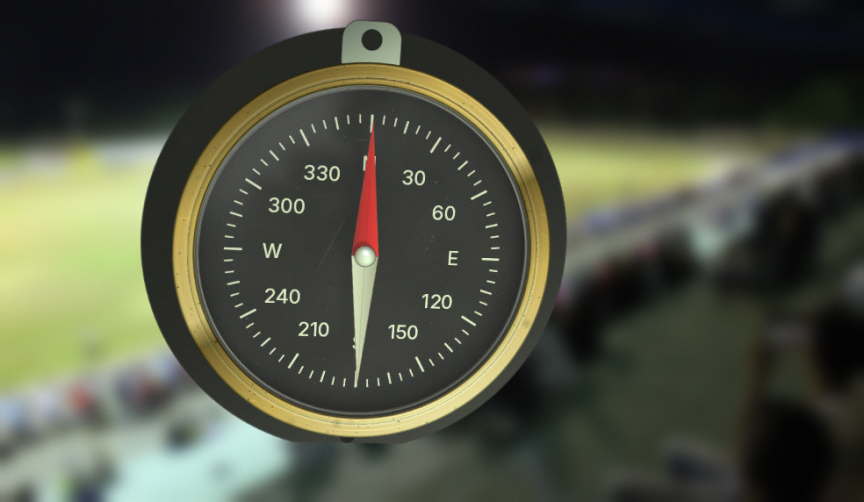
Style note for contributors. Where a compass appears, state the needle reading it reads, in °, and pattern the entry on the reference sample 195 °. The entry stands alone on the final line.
0 °
